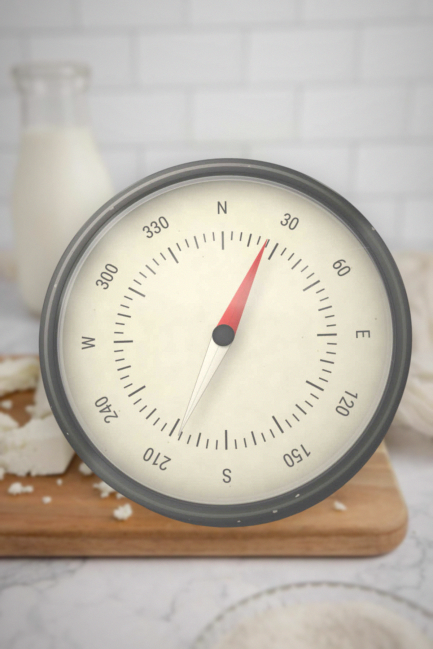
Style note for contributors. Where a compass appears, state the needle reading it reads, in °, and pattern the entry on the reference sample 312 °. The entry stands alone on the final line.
25 °
